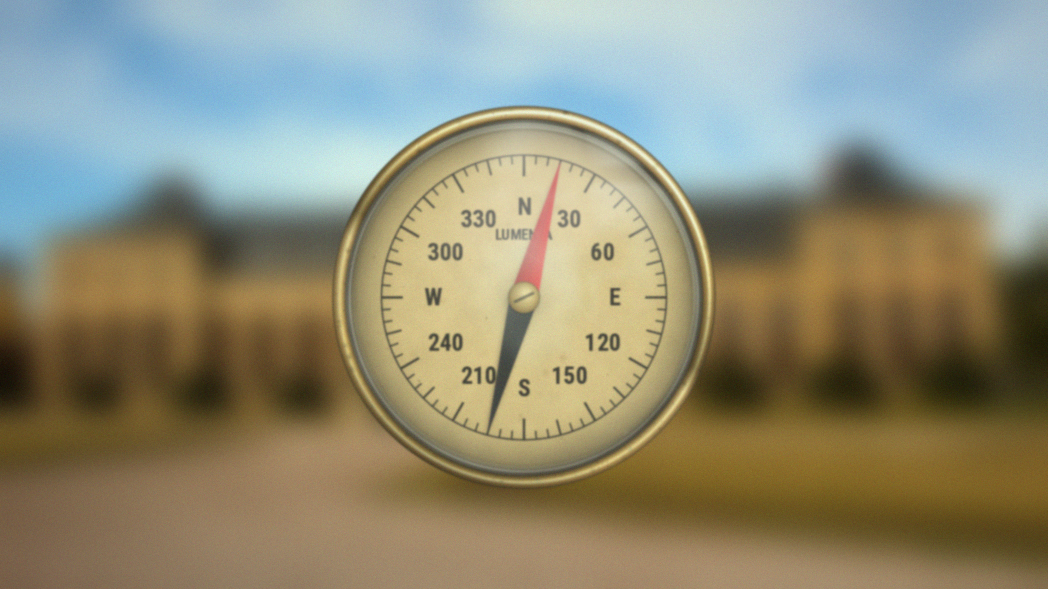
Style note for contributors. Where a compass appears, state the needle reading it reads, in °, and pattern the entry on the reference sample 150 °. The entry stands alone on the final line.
15 °
